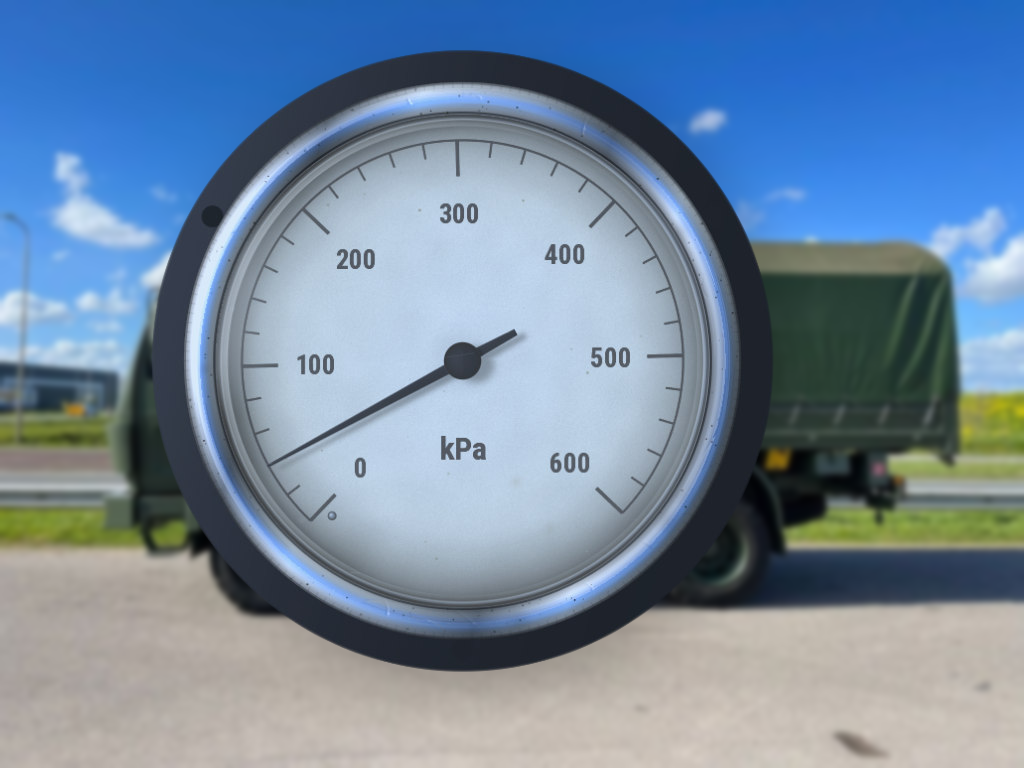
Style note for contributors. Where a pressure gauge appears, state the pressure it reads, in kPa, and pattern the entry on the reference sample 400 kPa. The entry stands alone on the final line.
40 kPa
